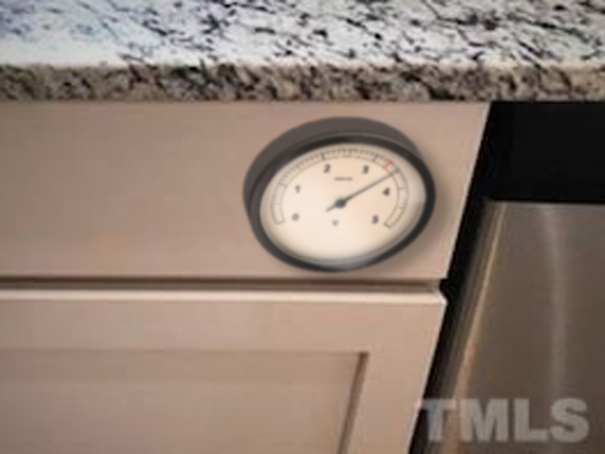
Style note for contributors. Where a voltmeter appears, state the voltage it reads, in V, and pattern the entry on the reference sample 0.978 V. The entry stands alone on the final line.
3.5 V
